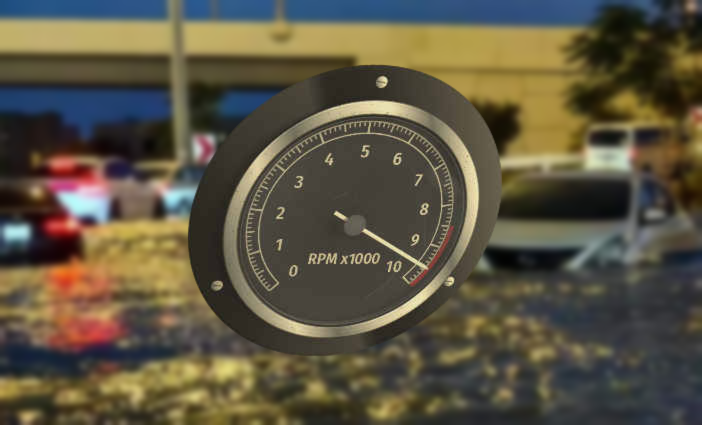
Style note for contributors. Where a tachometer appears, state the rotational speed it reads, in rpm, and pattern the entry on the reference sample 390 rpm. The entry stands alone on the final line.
9500 rpm
